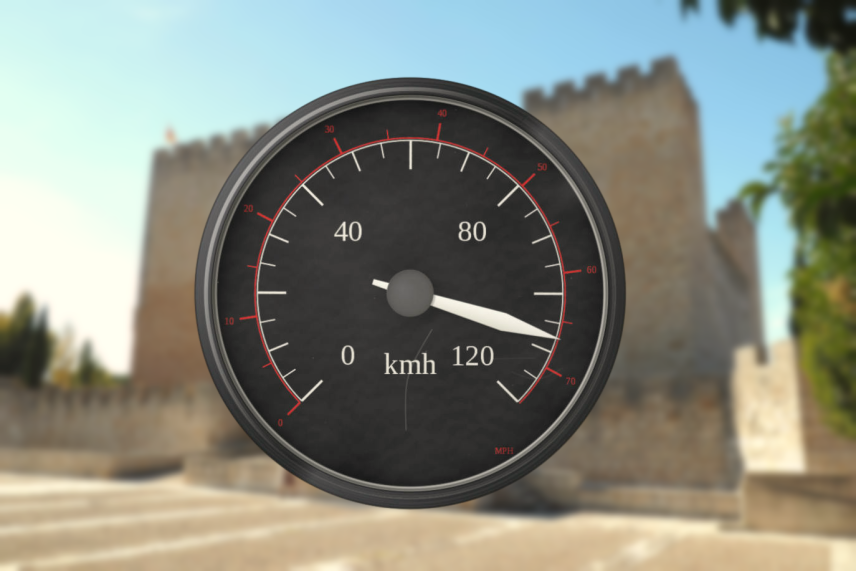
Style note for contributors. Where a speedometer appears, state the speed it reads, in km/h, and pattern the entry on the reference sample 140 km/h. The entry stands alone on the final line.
107.5 km/h
